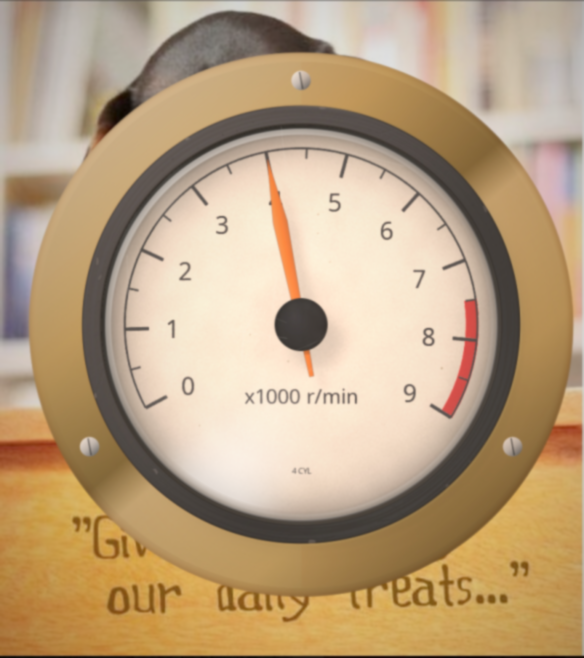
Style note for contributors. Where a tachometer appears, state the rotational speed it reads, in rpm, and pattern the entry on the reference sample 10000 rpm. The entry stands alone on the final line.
4000 rpm
